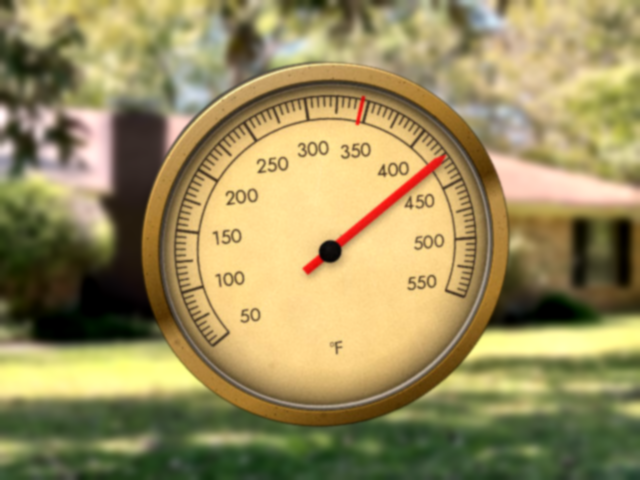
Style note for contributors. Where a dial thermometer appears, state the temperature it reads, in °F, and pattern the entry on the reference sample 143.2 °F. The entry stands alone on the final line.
425 °F
